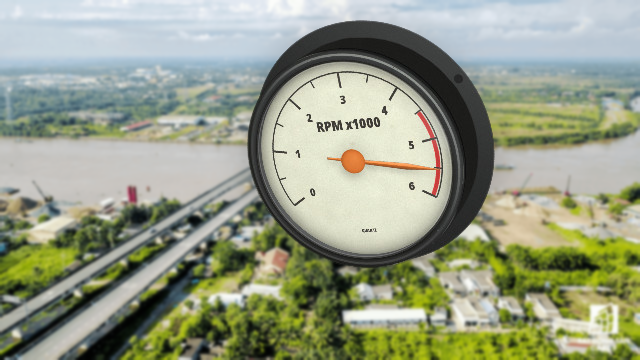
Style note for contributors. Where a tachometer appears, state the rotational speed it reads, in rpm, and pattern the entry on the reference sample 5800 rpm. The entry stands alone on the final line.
5500 rpm
